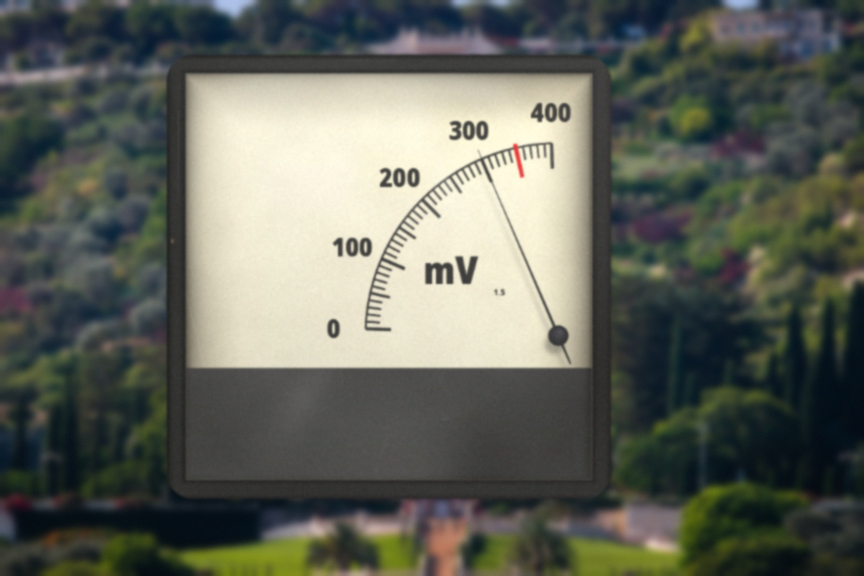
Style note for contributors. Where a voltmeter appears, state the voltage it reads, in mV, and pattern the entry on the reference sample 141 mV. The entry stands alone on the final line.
300 mV
